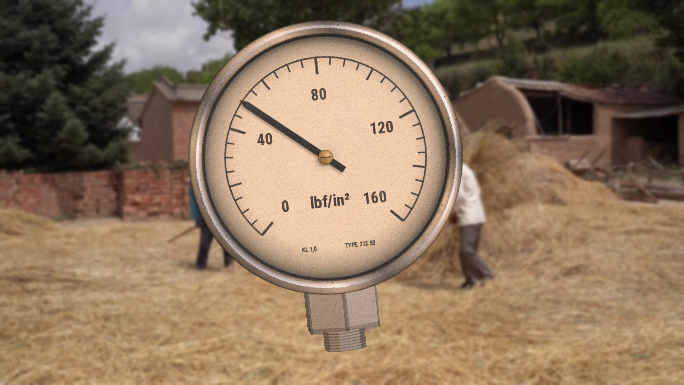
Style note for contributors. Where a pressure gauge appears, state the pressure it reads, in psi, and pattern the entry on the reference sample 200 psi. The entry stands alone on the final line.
50 psi
